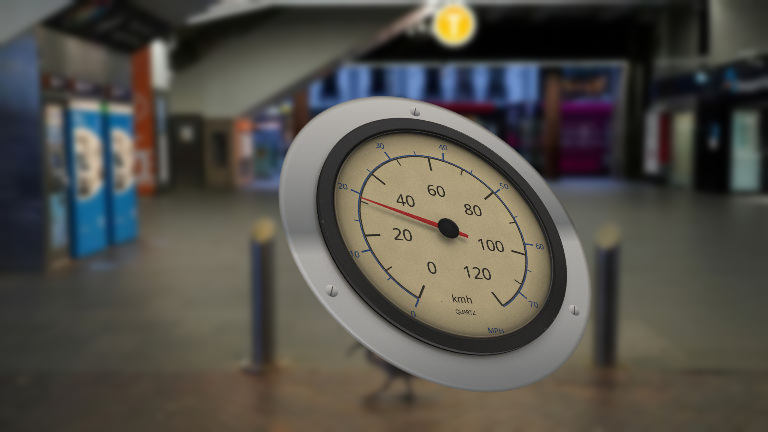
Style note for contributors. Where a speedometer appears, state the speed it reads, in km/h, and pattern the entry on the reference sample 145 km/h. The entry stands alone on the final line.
30 km/h
